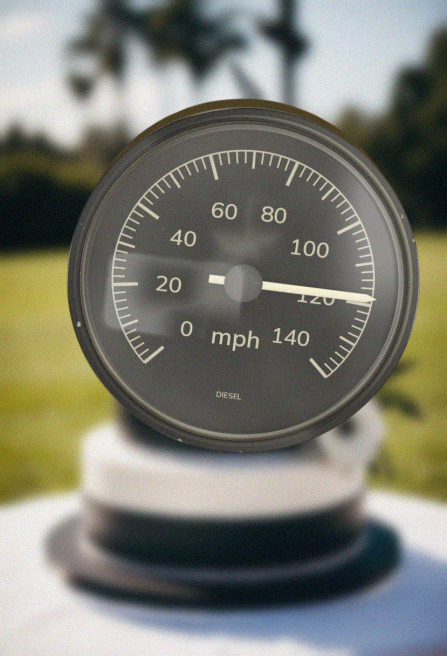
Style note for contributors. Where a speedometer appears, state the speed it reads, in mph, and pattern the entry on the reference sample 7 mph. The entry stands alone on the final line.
118 mph
